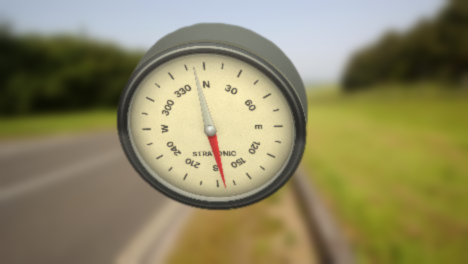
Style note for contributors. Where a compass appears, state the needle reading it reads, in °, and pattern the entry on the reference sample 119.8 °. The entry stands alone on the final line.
172.5 °
